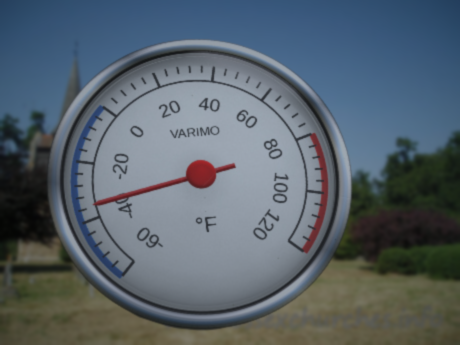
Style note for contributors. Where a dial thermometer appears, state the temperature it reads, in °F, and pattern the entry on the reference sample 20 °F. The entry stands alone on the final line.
-36 °F
